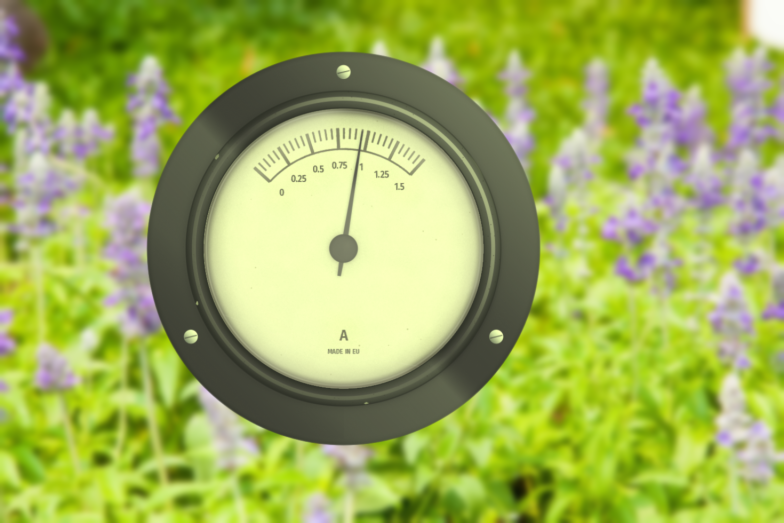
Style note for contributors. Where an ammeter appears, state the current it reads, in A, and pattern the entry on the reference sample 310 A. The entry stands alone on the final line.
0.95 A
